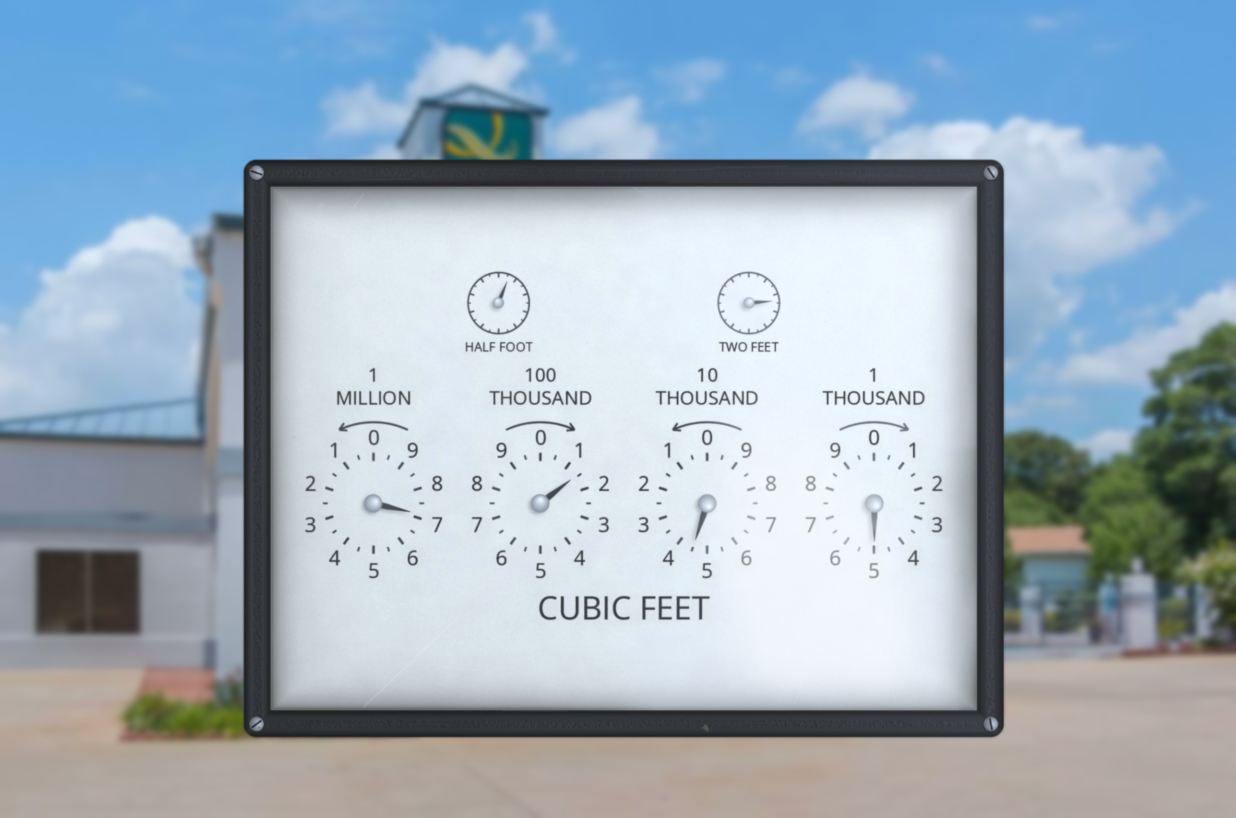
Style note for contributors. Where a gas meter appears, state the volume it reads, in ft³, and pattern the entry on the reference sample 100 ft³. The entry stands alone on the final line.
714500 ft³
